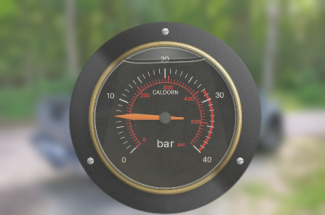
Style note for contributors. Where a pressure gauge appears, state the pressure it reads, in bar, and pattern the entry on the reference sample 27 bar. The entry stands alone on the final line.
7 bar
